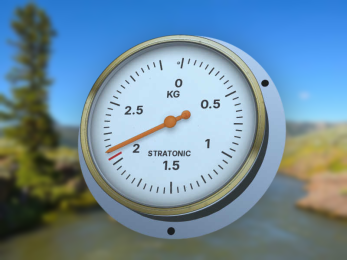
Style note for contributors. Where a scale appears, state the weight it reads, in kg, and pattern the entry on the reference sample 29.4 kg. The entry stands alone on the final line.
2.1 kg
